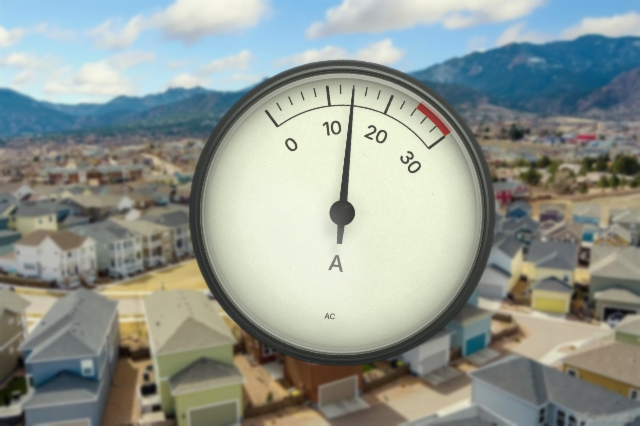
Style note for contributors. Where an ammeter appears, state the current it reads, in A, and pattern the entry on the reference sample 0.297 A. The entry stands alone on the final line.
14 A
